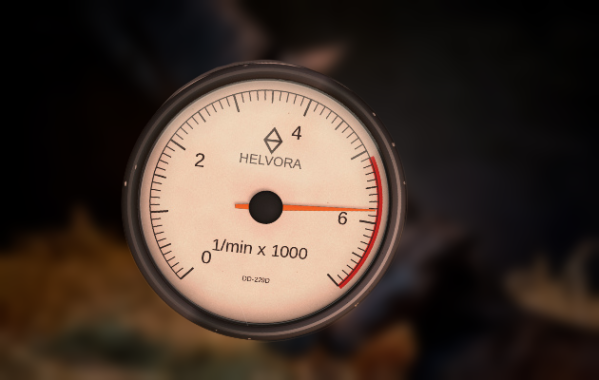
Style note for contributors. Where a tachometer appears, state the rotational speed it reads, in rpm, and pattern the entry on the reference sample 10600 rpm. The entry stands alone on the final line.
5800 rpm
